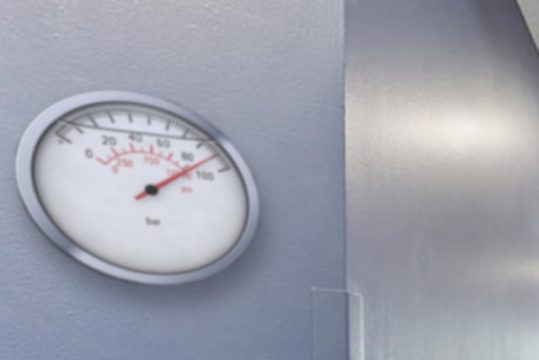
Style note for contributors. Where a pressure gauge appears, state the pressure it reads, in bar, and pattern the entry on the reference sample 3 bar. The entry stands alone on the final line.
90 bar
